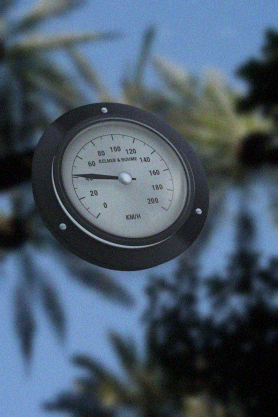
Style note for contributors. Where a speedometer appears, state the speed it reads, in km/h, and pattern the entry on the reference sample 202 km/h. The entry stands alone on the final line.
40 km/h
